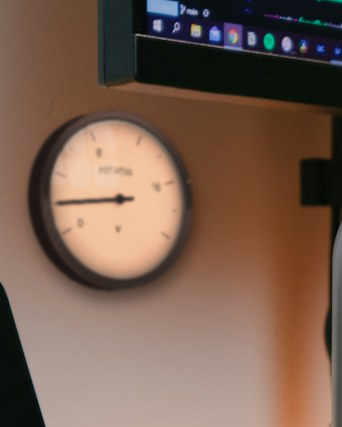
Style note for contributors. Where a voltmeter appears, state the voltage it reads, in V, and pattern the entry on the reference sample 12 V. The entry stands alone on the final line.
2 V
